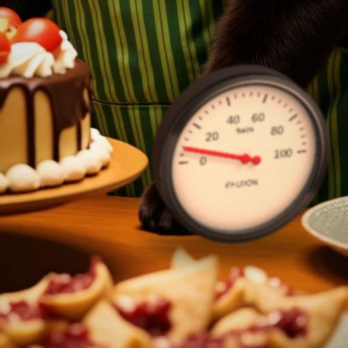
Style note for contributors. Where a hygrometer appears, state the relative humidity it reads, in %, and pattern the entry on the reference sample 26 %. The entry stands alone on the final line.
8 %
